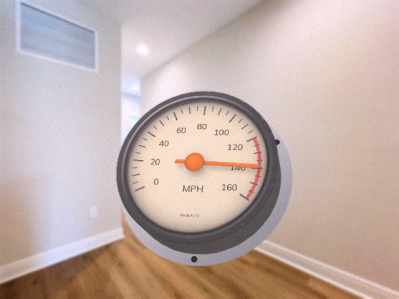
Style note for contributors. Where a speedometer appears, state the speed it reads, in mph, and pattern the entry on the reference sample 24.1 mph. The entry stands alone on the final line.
140 mph
